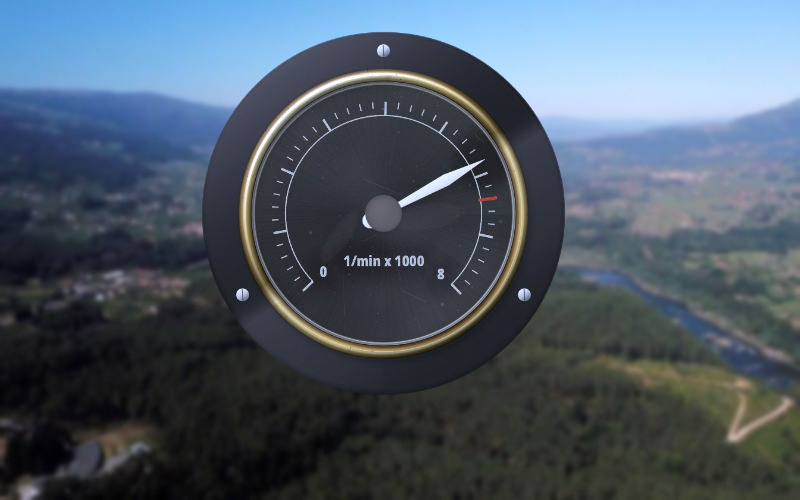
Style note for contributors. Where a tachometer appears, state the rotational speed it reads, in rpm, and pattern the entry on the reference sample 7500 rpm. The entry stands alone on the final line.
5800 rpm
